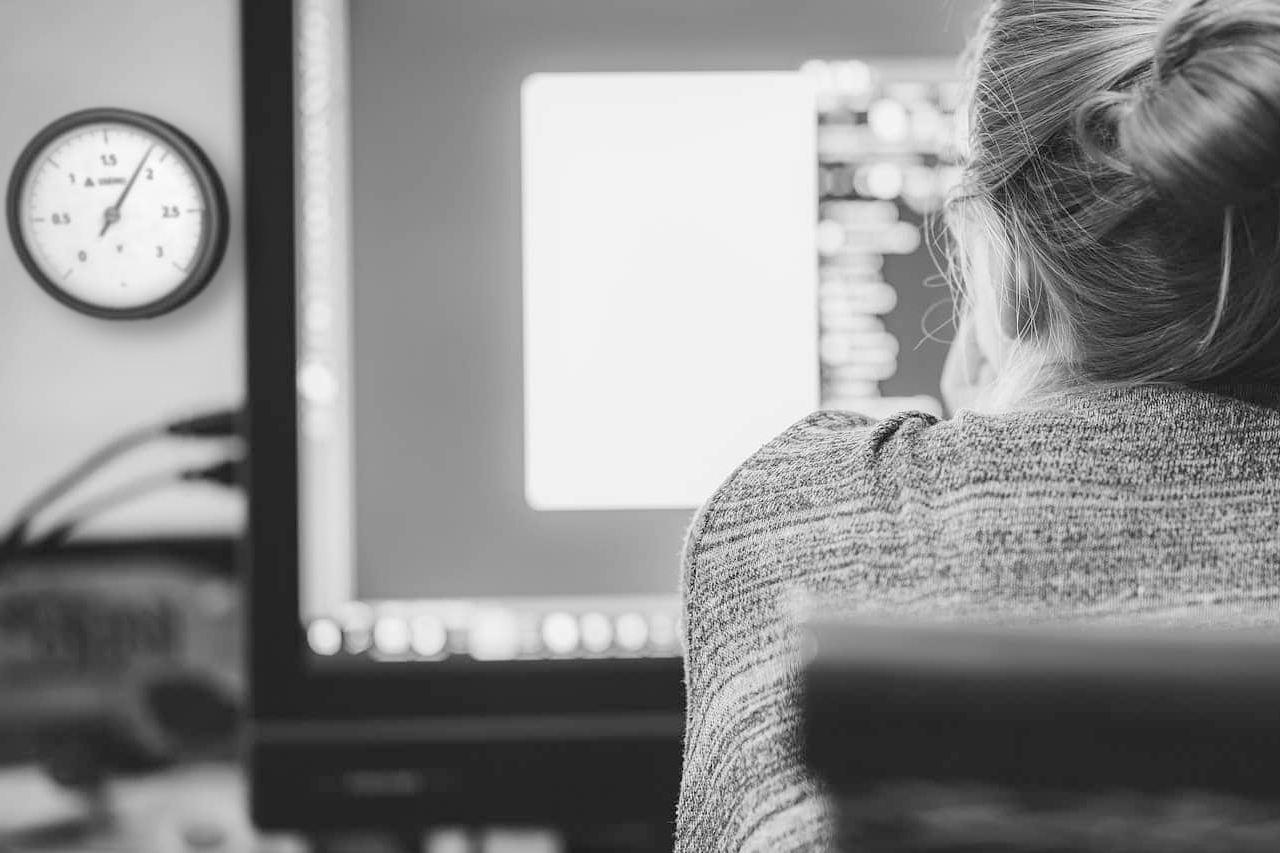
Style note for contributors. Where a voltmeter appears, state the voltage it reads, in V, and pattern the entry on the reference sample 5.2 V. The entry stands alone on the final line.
1.9 V
